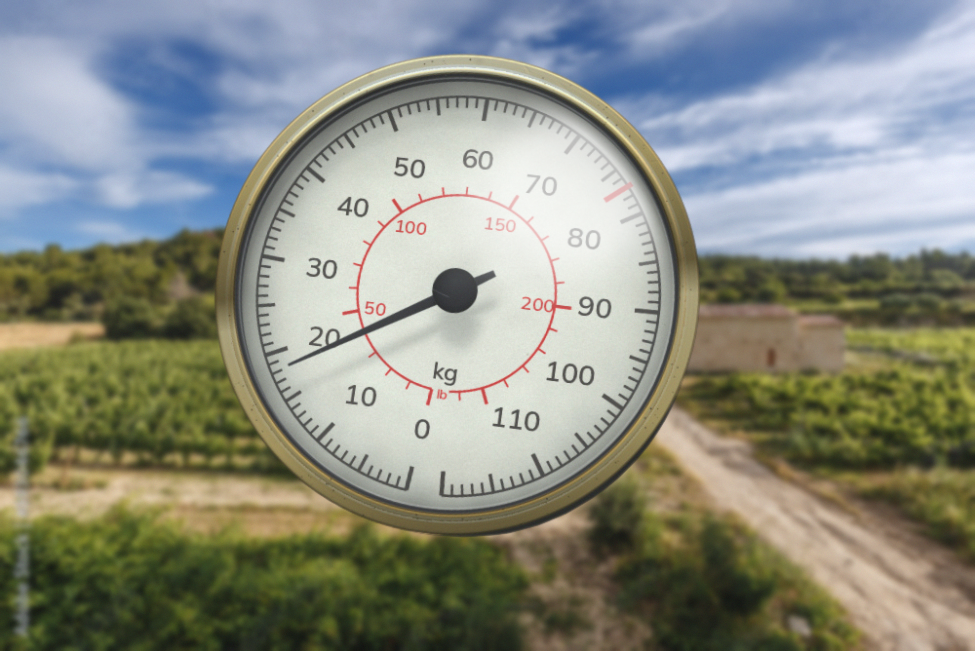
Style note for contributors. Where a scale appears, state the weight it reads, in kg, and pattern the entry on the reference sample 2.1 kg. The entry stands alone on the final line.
18 kg
